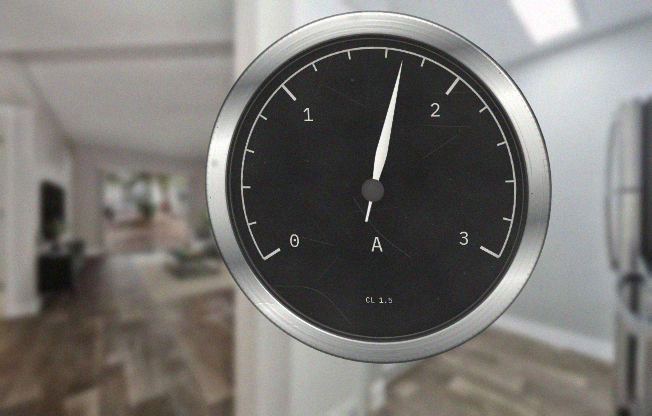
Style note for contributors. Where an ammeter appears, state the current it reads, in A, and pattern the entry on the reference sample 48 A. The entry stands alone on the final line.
1.7 A
